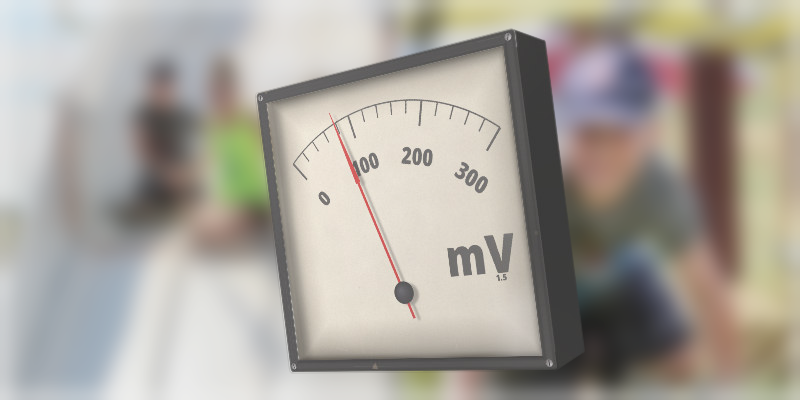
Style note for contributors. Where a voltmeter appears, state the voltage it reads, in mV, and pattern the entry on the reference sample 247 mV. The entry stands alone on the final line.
80 mV
